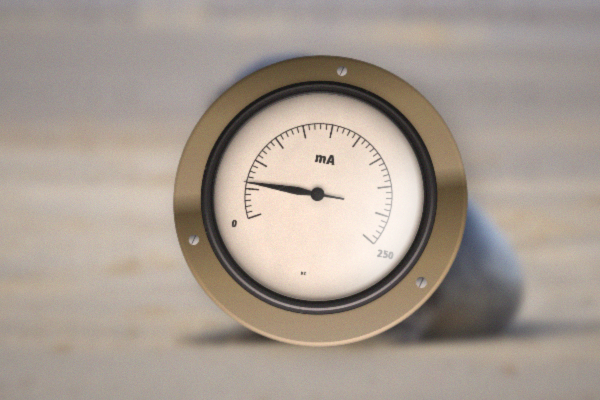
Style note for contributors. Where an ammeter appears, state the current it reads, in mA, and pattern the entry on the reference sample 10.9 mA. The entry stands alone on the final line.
30 mA
